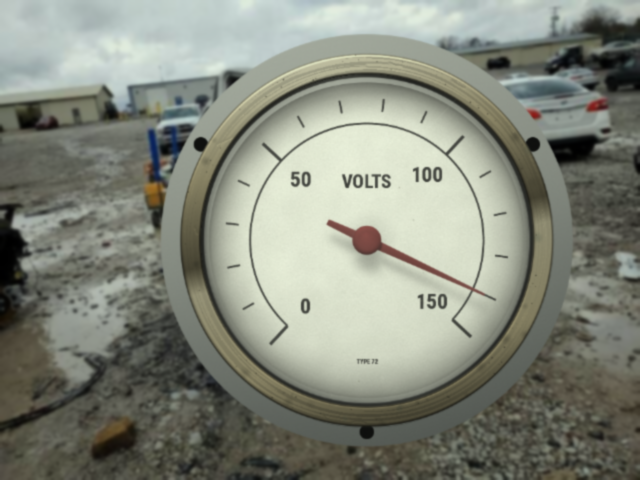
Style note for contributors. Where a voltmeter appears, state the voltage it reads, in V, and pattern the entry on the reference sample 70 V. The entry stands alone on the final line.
140 V
